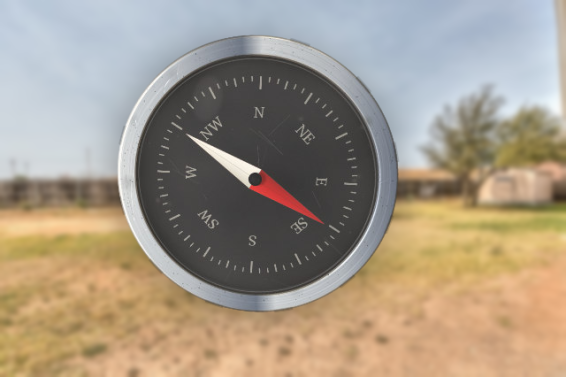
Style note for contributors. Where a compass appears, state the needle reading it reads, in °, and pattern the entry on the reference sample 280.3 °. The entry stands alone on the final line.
120 °
